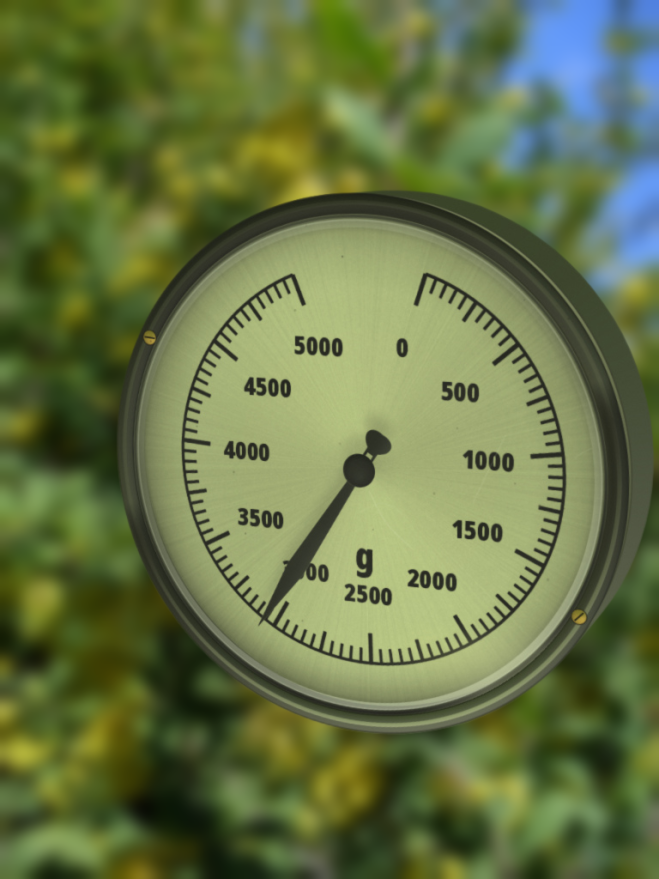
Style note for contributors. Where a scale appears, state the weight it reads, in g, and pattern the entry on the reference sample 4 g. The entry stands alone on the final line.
3050 g
